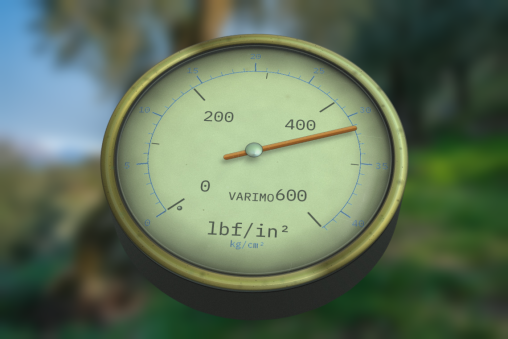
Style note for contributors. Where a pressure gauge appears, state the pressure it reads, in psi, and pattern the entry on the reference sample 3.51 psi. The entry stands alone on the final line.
450 psi
